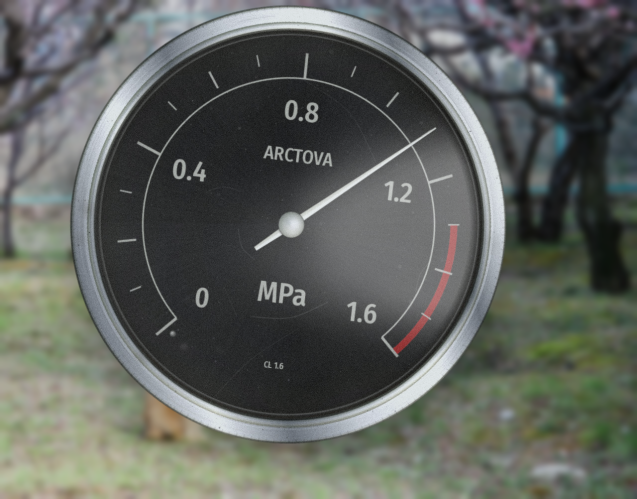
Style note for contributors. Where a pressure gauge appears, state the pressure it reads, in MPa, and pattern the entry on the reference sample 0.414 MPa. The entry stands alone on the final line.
1.1 MPa
